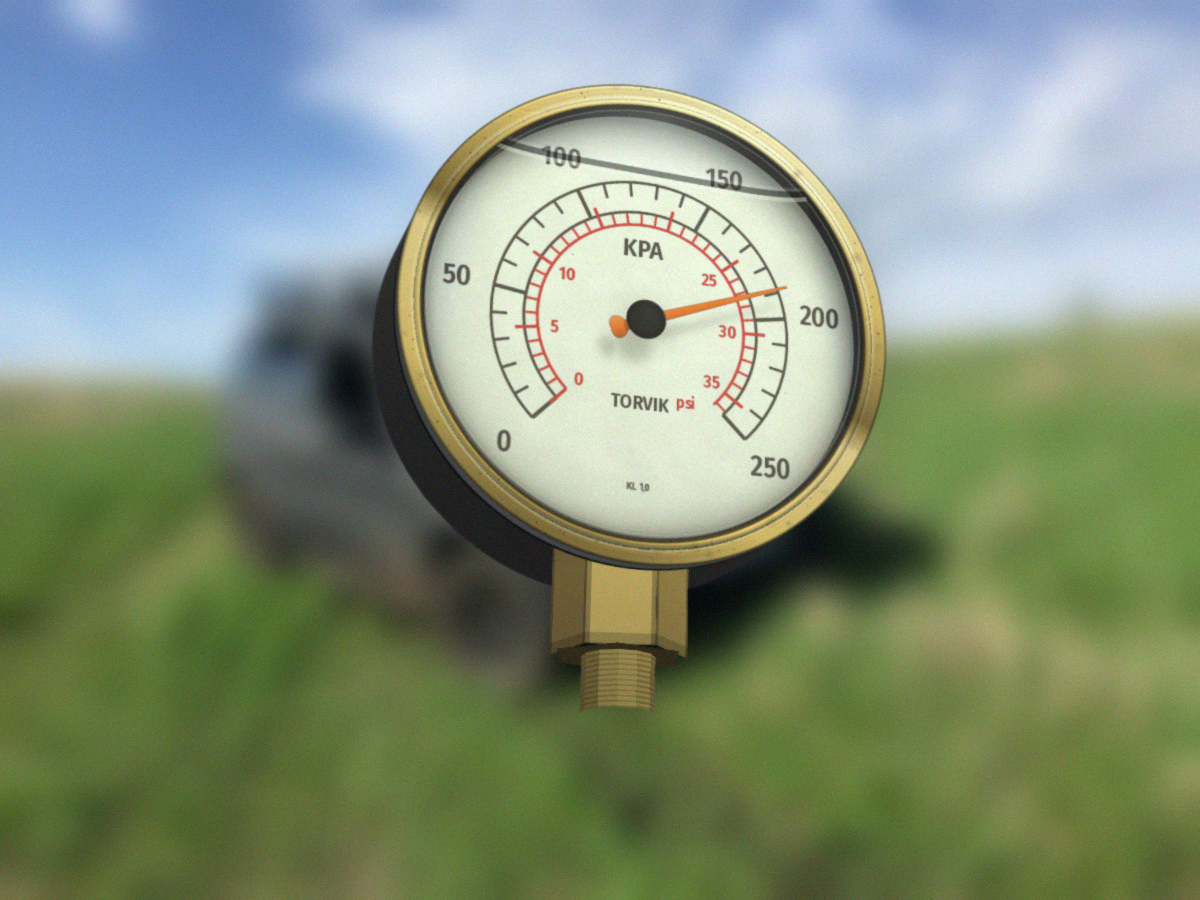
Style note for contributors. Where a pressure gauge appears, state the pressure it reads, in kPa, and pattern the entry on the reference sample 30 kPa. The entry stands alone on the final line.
190 kPa
